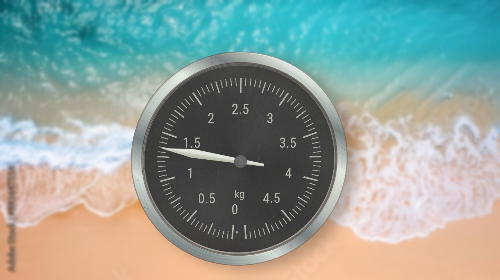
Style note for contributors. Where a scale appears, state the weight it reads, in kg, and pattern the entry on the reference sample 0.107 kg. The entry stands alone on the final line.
1.35 kg
